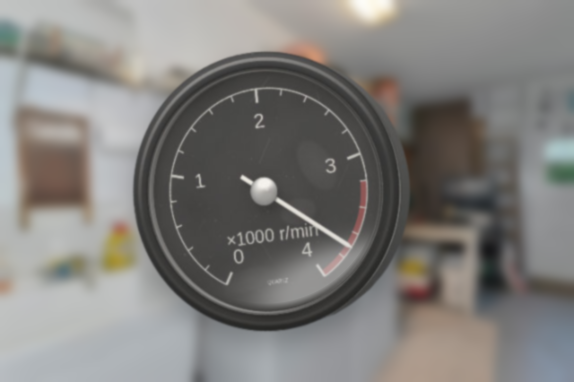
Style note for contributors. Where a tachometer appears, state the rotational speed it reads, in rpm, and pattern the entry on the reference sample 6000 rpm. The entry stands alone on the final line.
3700 rpm
